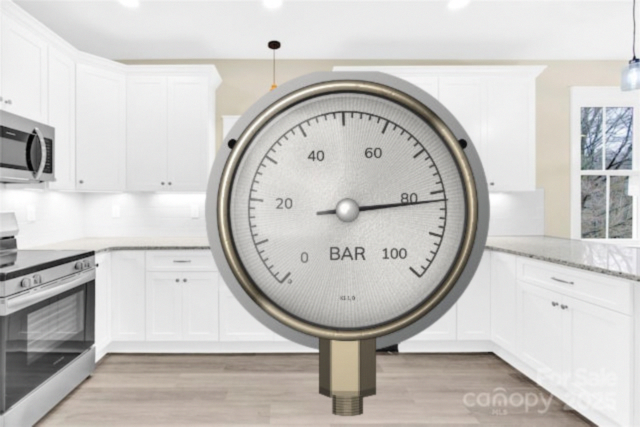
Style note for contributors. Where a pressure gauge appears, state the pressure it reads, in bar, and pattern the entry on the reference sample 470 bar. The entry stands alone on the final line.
82 bar
